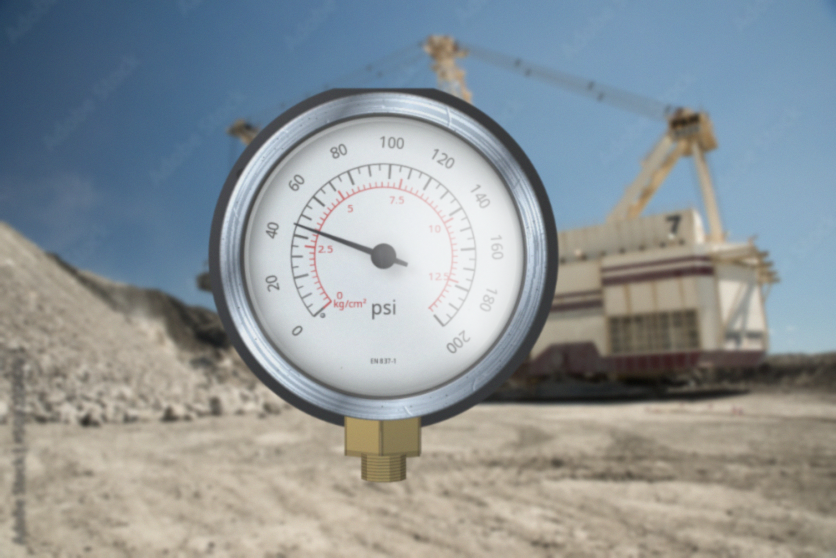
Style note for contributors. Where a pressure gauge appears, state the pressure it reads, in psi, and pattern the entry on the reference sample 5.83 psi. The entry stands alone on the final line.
45 psi
